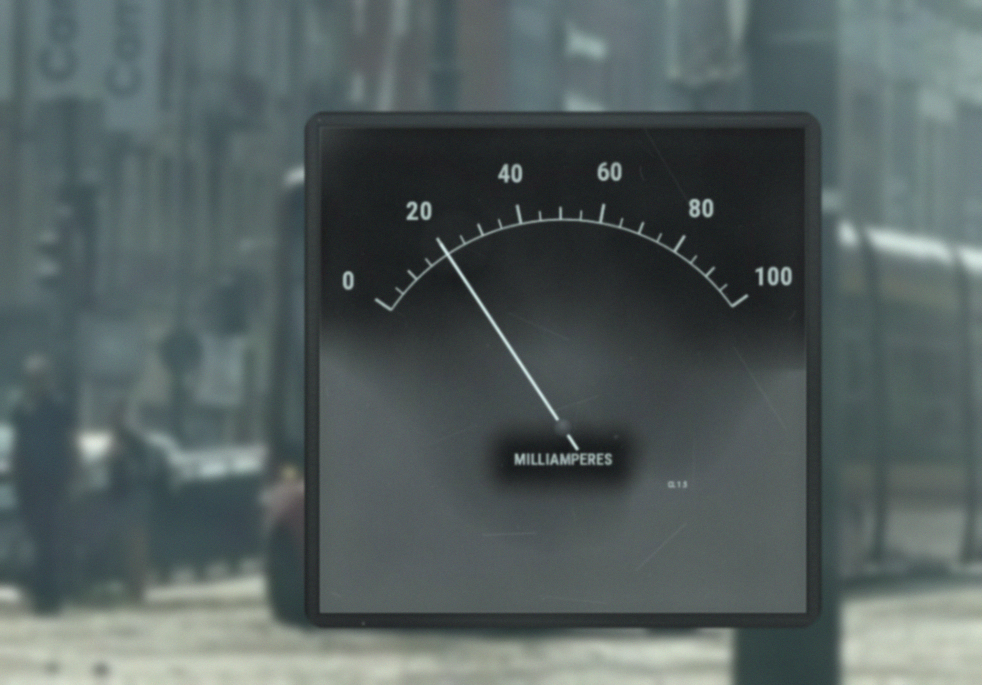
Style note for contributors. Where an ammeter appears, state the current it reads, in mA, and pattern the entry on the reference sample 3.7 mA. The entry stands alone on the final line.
20 mA
